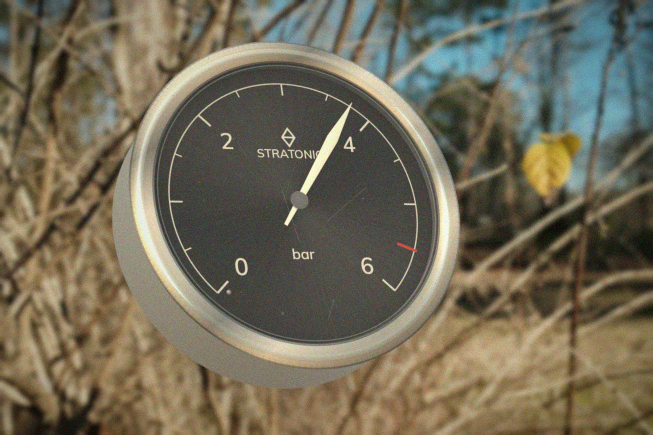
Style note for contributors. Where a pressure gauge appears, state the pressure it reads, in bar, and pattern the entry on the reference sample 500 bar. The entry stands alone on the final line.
3.75 bar
